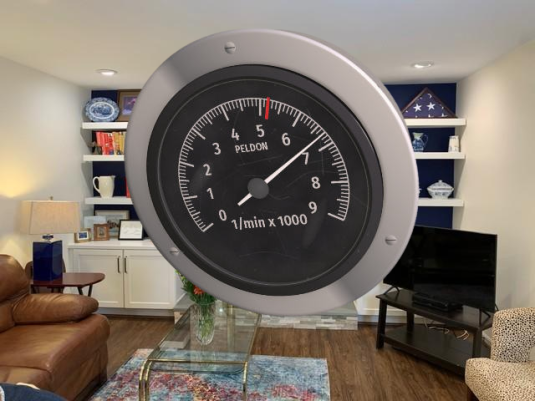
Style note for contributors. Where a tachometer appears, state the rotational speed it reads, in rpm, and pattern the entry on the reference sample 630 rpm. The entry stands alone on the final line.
6700 rpm
